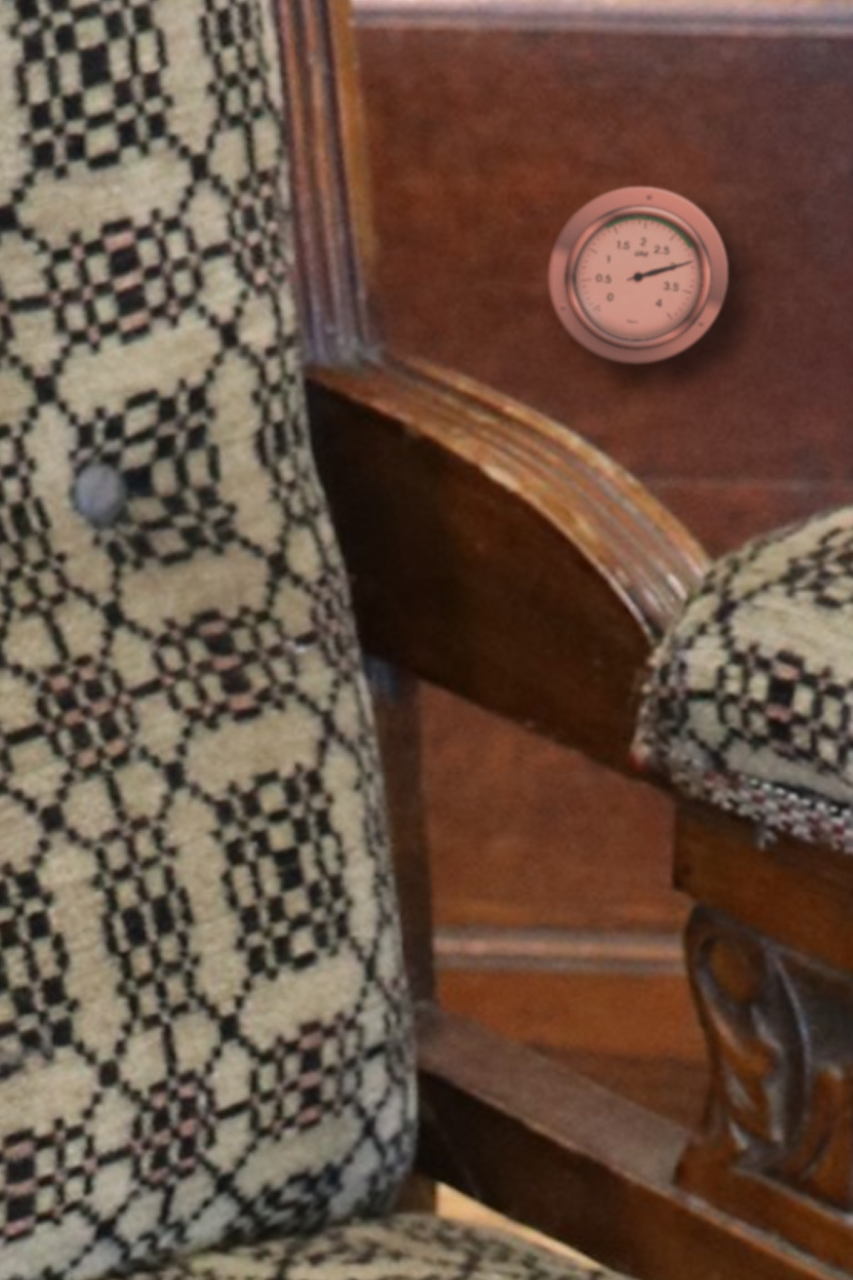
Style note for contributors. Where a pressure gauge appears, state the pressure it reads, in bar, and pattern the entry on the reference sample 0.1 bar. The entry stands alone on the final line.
3 bar
